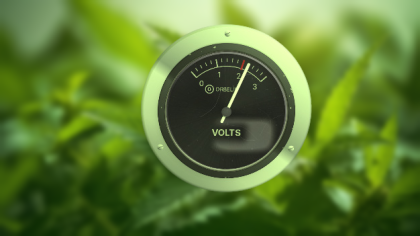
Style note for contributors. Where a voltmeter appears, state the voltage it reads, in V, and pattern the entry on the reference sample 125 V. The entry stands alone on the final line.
2.2 V
